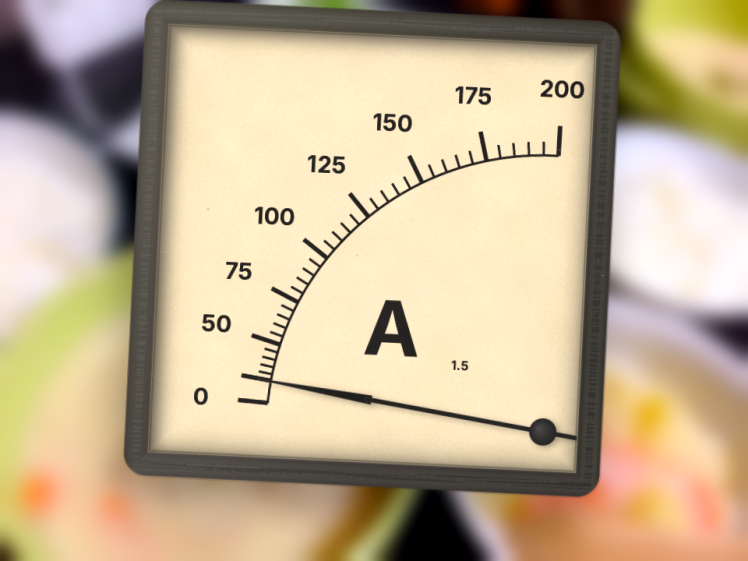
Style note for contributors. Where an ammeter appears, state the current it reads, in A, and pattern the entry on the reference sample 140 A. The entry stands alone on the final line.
25 A
